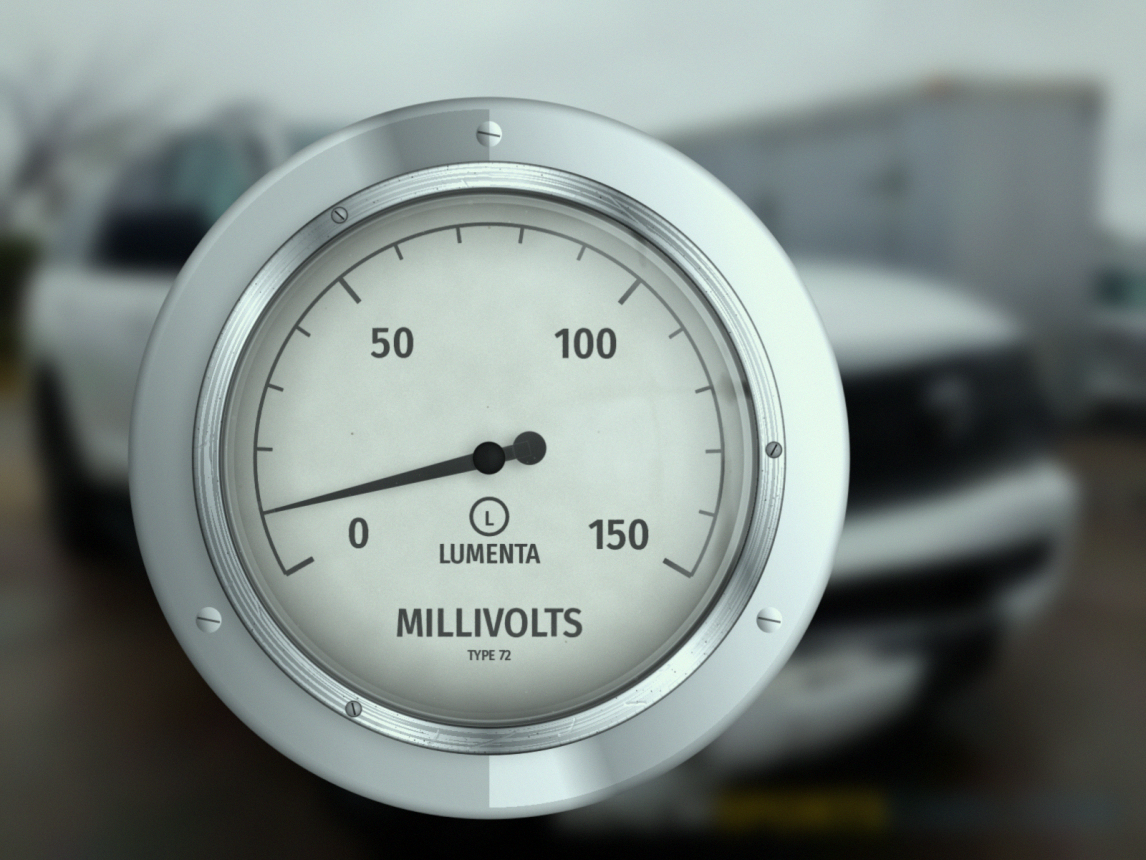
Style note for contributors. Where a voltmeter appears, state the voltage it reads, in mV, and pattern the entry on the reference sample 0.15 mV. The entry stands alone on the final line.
10 mV
